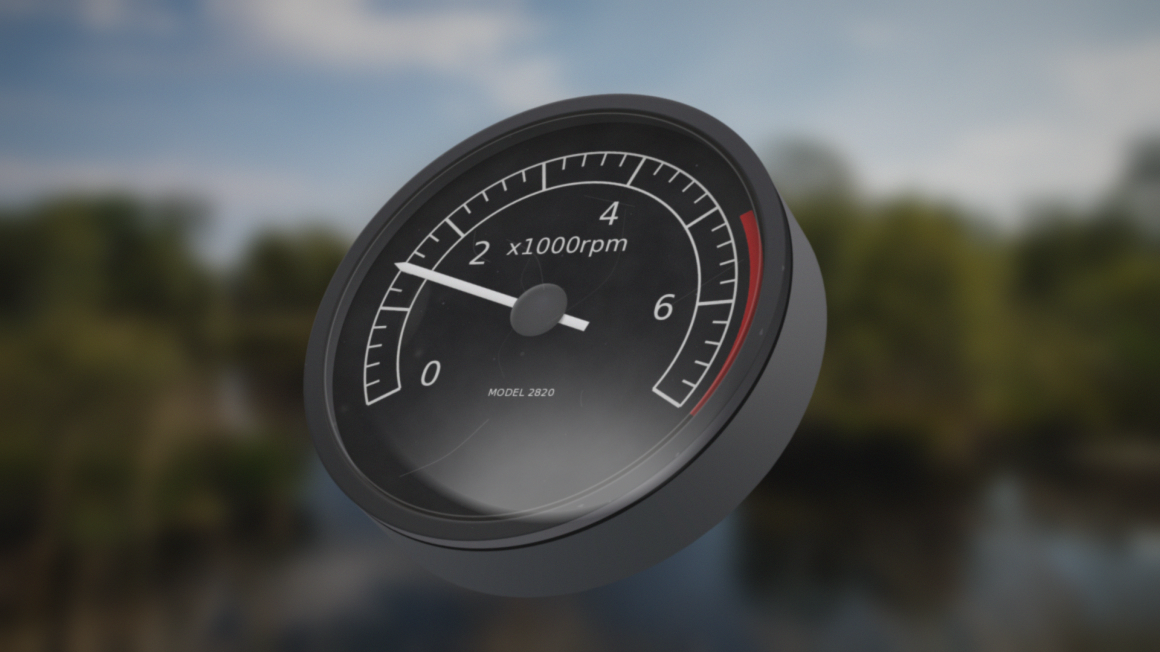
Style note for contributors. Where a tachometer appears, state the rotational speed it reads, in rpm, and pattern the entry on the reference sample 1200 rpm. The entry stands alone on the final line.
1400 rpm
